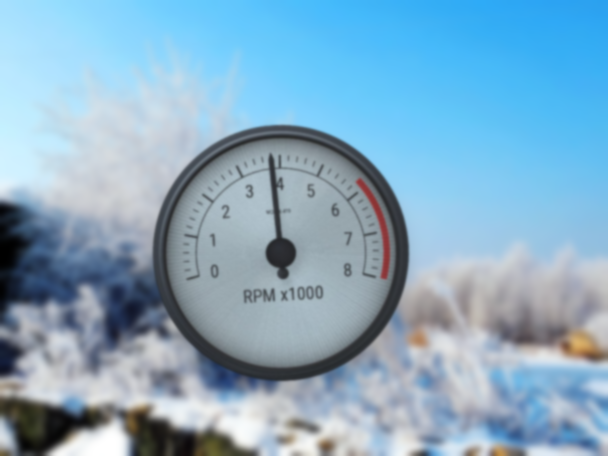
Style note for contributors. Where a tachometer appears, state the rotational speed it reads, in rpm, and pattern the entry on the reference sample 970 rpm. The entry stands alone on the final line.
3800 rpm
